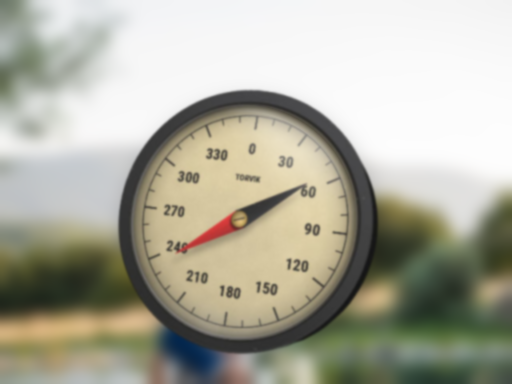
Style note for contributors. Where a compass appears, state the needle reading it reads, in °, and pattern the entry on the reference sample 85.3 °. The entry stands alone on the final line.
235 °
